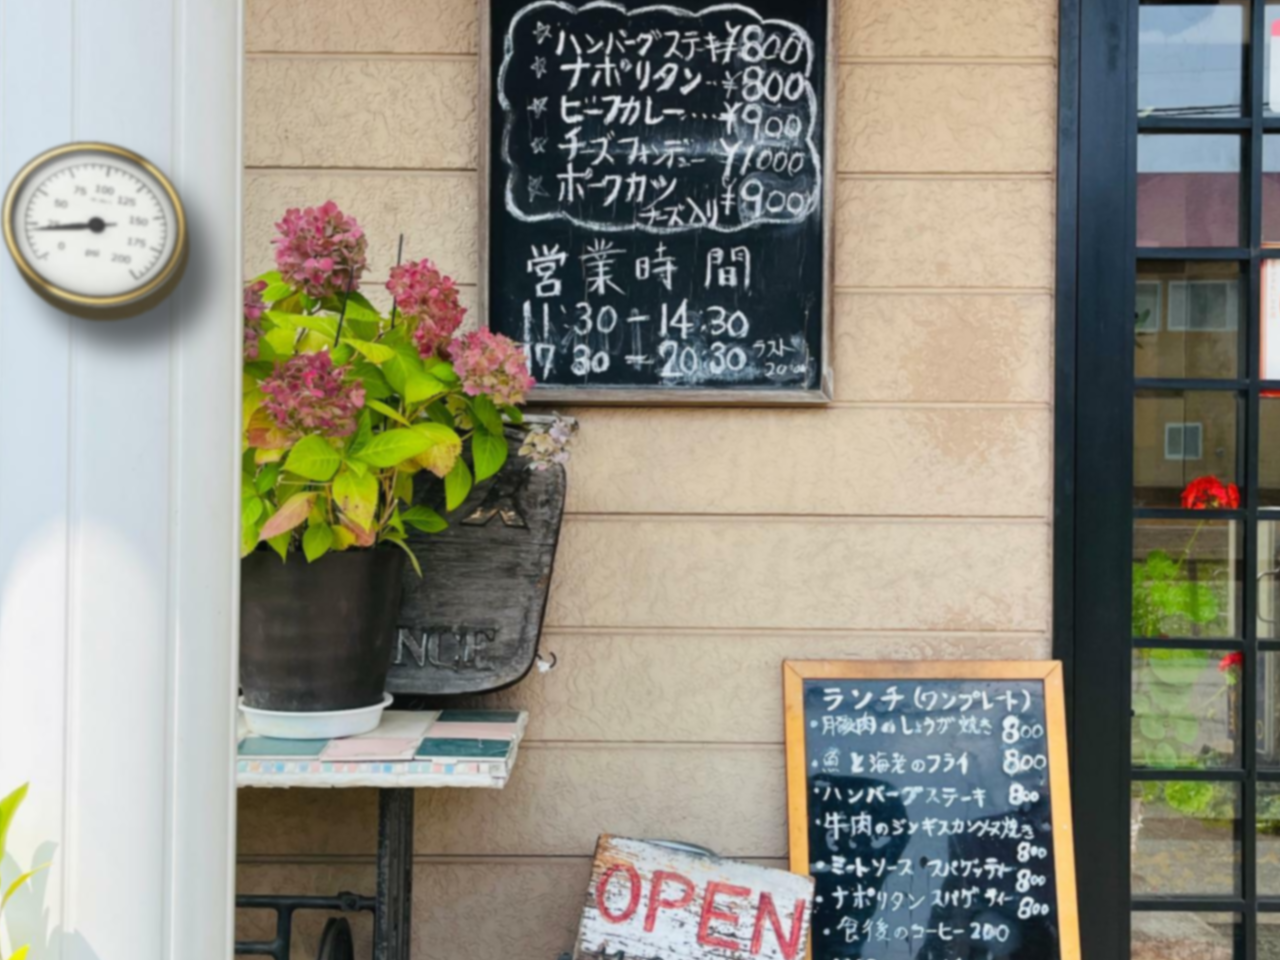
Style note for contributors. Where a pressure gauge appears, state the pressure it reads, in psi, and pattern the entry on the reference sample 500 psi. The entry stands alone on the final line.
20 psi
